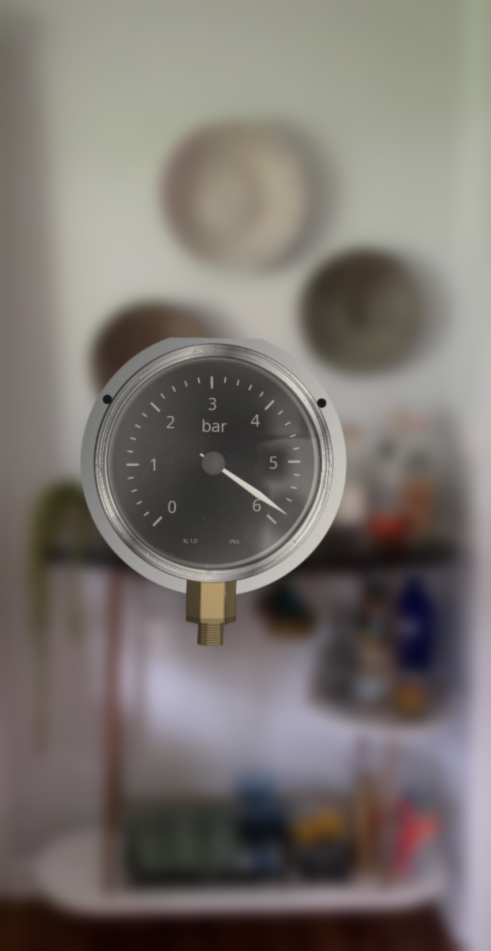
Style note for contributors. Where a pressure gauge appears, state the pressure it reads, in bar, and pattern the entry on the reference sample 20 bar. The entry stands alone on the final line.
5.8 bar
